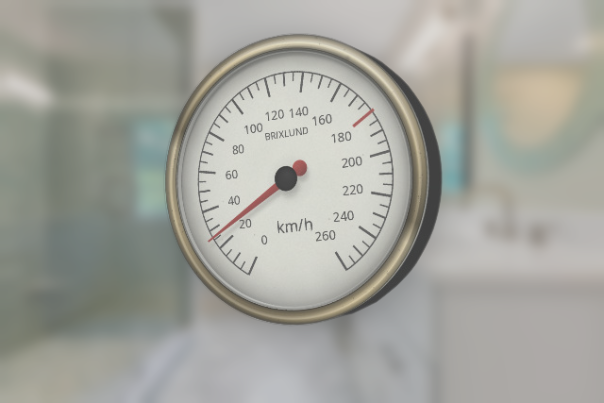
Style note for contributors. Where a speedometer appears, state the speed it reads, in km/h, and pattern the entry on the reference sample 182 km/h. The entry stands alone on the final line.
25 km/h
